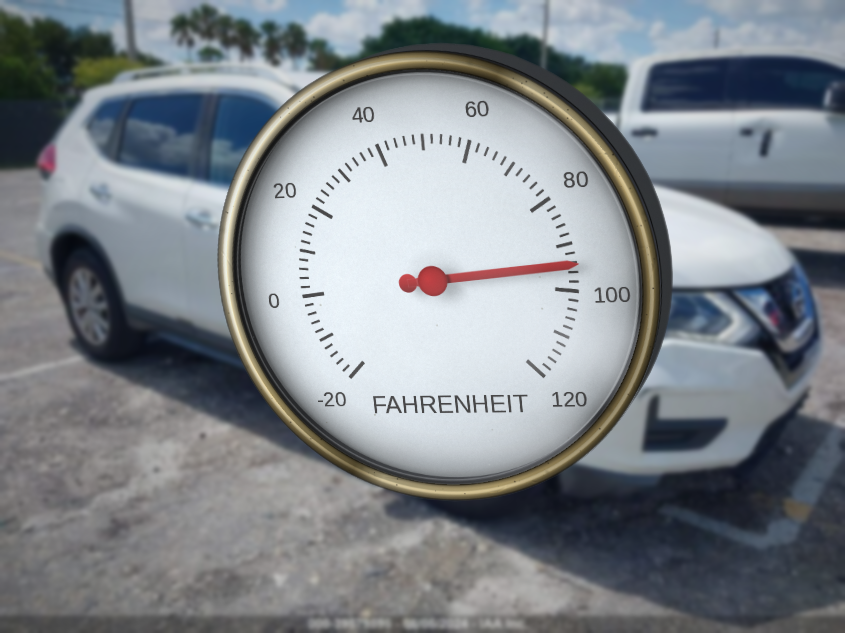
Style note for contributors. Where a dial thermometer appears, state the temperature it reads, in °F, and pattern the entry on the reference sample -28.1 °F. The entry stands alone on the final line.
94 °F
